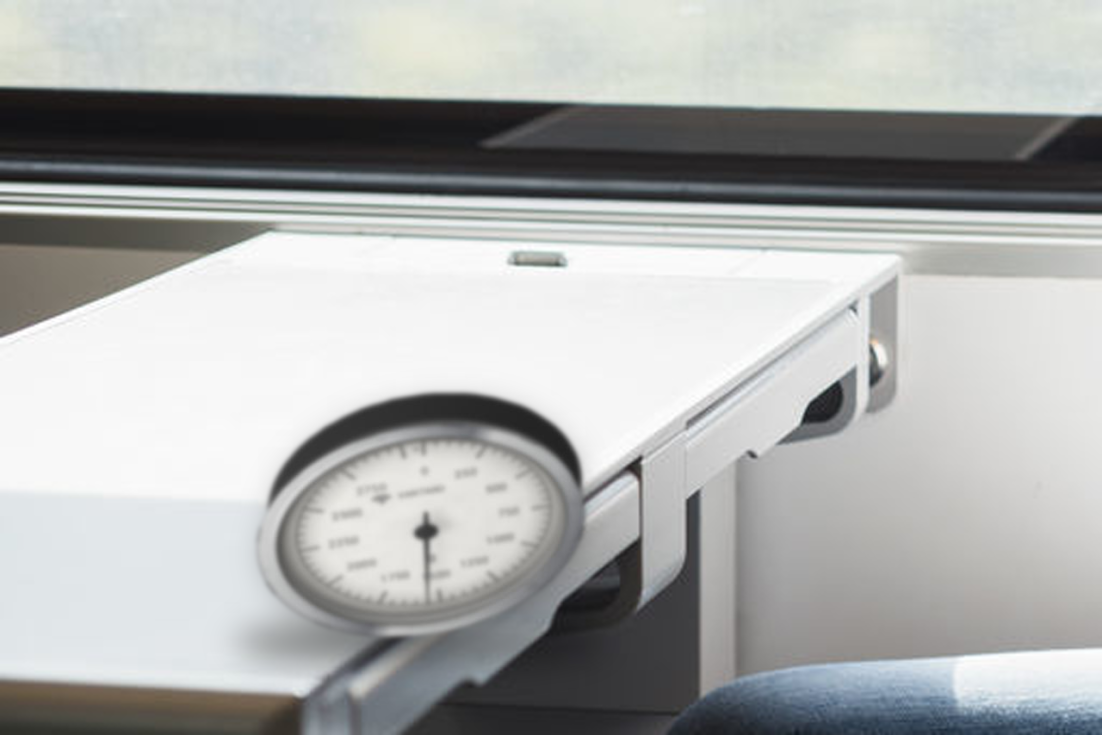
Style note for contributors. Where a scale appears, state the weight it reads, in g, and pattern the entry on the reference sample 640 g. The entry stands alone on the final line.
1550 g
